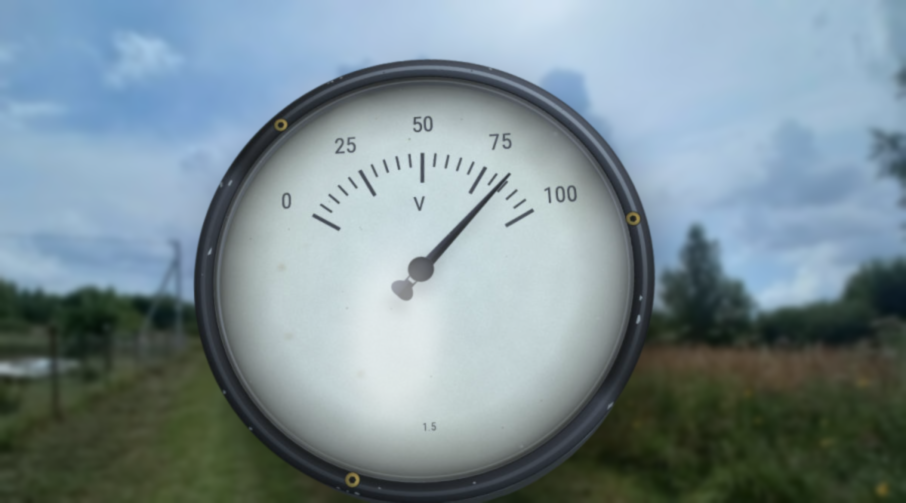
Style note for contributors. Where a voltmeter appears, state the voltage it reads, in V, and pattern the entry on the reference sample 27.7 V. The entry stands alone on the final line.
85 V
